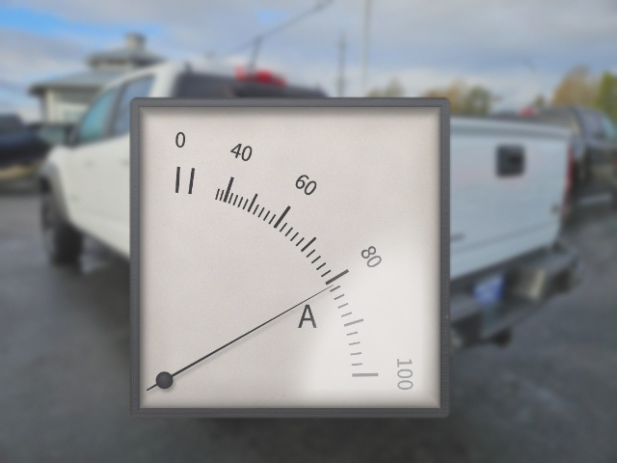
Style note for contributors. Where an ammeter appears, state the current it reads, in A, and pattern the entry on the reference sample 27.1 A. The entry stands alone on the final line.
81 A
